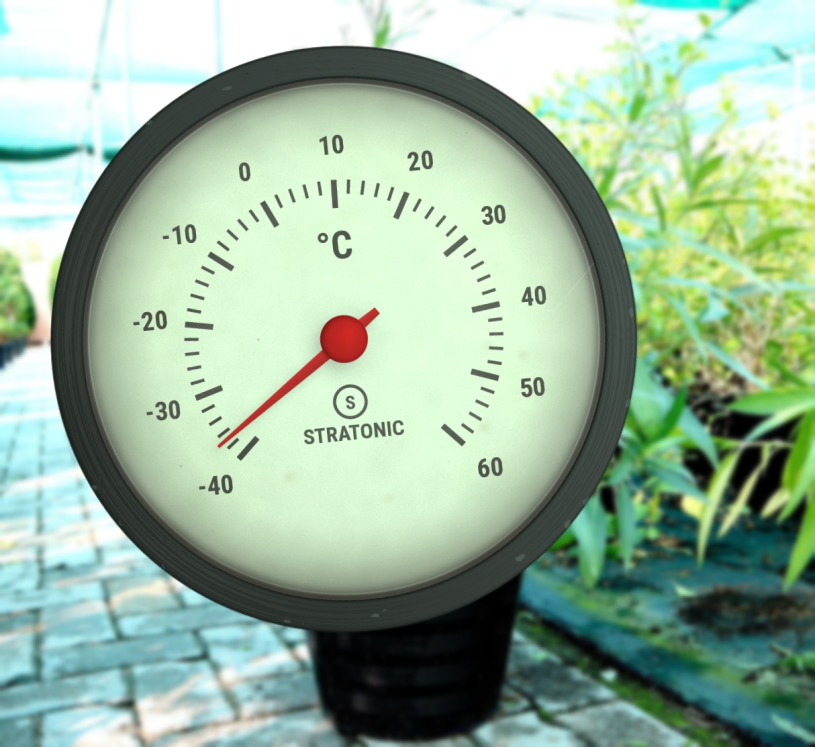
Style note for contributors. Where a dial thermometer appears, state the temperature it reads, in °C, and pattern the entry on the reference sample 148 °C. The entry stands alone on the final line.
-37 °C
